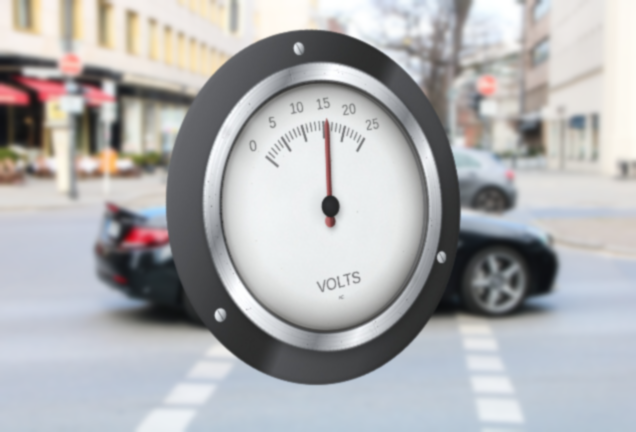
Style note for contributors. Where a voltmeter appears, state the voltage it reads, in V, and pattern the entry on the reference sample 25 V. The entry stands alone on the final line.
15 V
